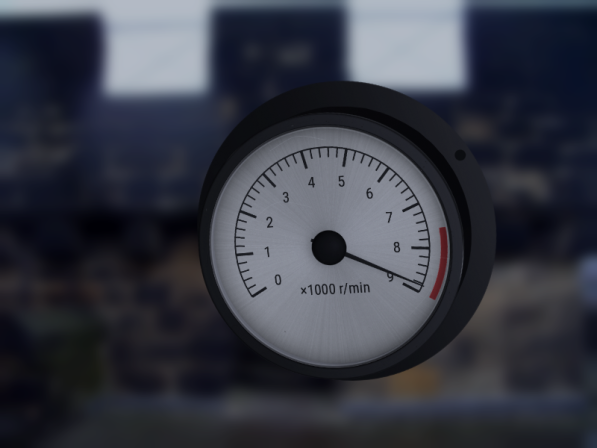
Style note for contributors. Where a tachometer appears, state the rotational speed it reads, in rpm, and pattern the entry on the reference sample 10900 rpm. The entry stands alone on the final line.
8800 rpm
